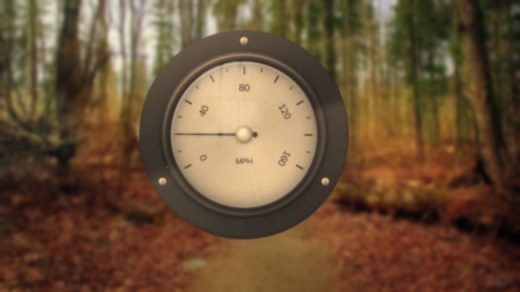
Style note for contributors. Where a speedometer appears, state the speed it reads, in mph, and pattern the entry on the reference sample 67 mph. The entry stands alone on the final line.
20 mph
